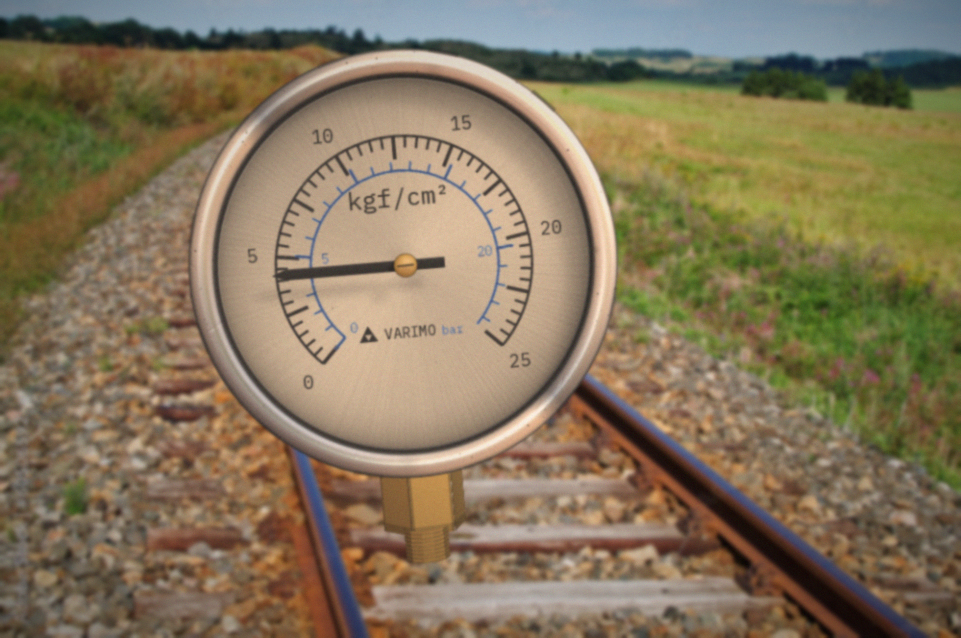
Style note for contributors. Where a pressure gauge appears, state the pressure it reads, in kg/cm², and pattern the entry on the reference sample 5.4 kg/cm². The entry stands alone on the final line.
4.25 kg/cm²
